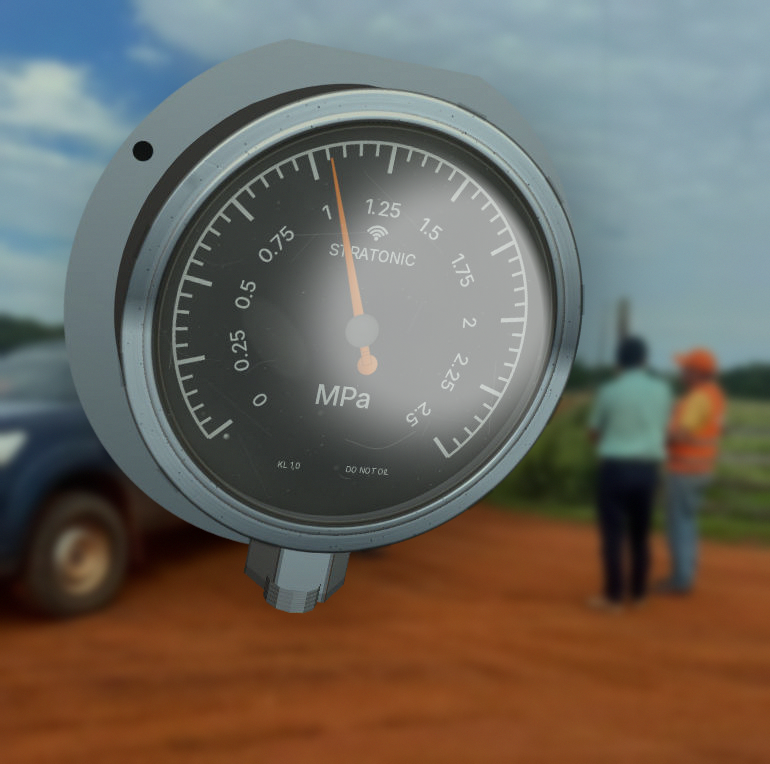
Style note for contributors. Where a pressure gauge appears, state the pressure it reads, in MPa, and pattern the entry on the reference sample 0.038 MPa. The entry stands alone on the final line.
1.05 MPa
